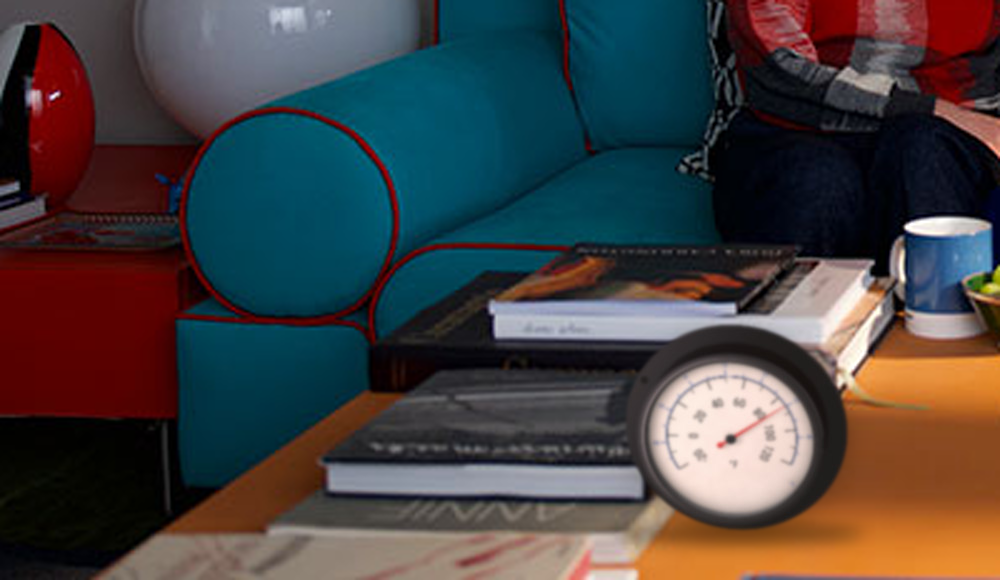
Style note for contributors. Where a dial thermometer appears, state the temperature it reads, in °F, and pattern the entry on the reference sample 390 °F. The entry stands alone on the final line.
85 °F
